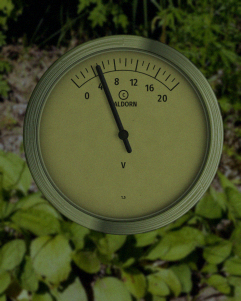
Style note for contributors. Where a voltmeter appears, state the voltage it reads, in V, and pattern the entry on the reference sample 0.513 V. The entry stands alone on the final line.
5 V
